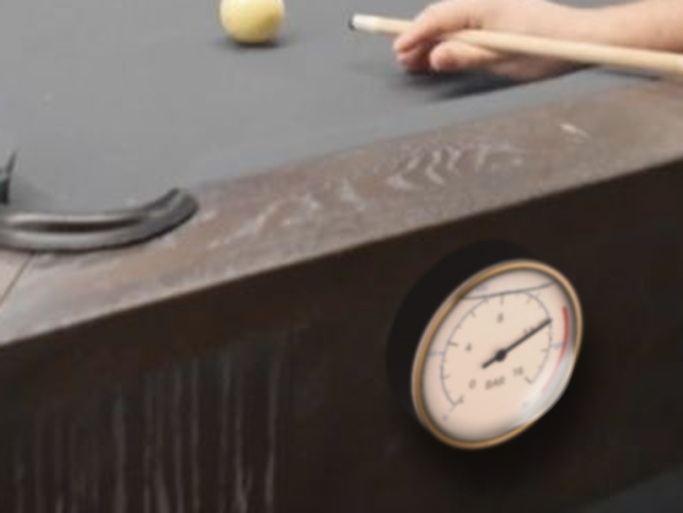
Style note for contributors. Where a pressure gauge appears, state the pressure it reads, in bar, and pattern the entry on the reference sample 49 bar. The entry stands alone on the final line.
12 bar
